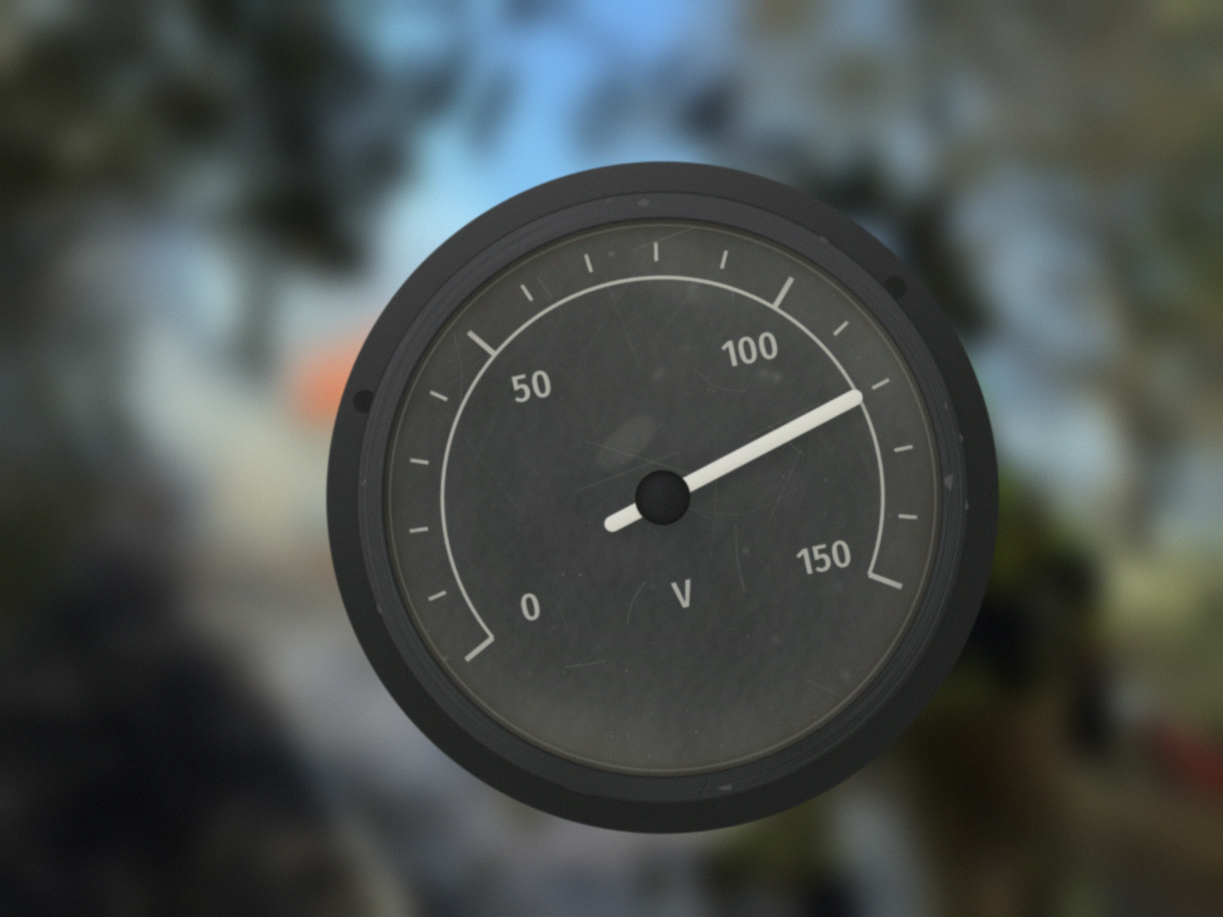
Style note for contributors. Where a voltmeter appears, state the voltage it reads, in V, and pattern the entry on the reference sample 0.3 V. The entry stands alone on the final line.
120 V
